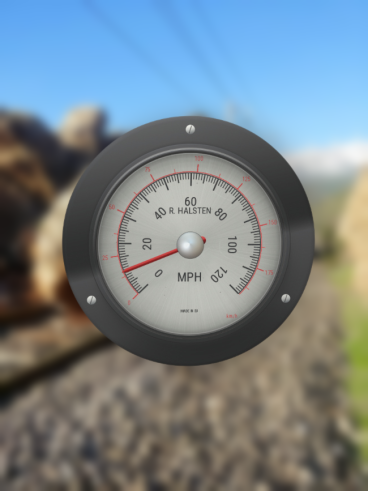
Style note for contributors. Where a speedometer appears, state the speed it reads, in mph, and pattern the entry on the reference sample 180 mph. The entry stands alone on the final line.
10 mph
